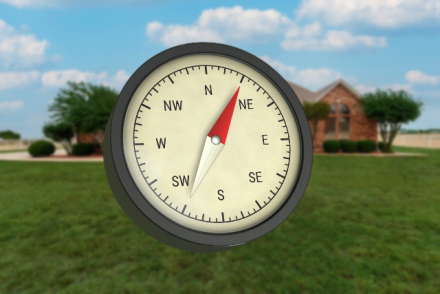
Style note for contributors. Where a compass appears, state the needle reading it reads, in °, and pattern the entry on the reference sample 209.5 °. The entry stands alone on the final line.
30 °
